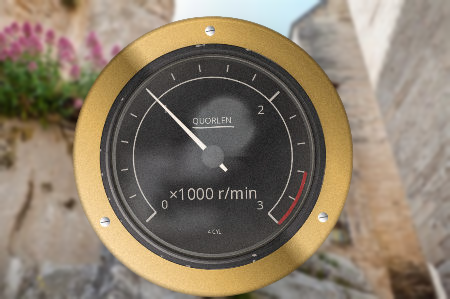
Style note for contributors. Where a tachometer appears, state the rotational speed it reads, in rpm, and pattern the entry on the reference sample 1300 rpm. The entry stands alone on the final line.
1000 rpm
